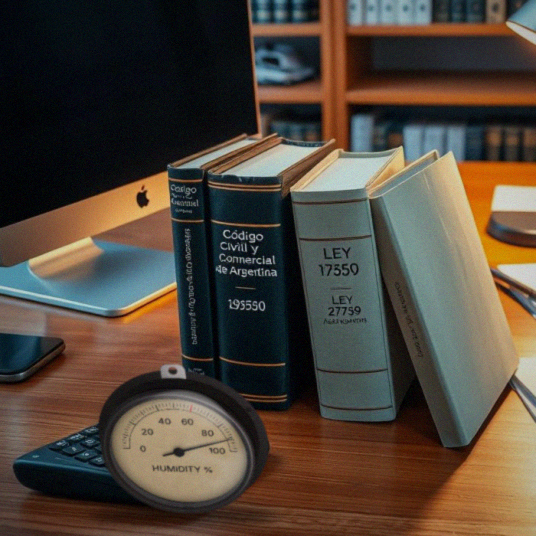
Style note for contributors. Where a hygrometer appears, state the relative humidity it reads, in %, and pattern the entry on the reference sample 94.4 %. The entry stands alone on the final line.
90 %
